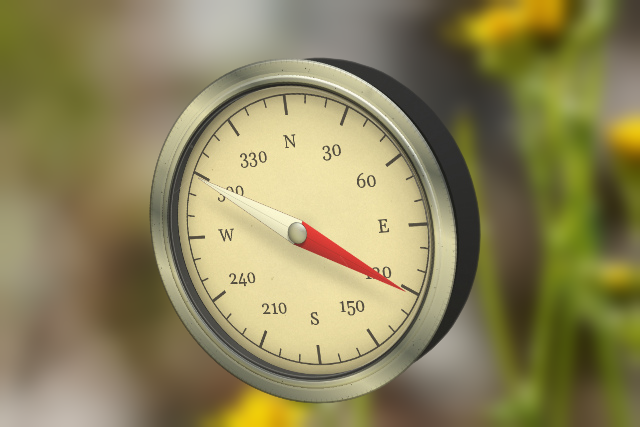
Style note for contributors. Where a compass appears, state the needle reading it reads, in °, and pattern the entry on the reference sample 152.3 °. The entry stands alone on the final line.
120 °
